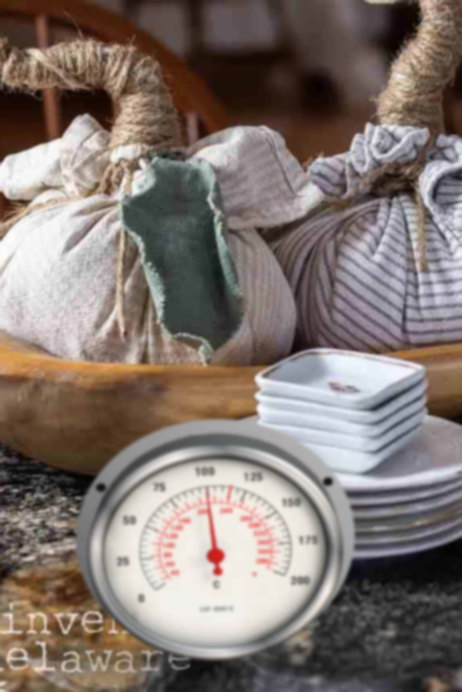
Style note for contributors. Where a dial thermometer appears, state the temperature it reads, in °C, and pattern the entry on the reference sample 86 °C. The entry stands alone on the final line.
100 °C
